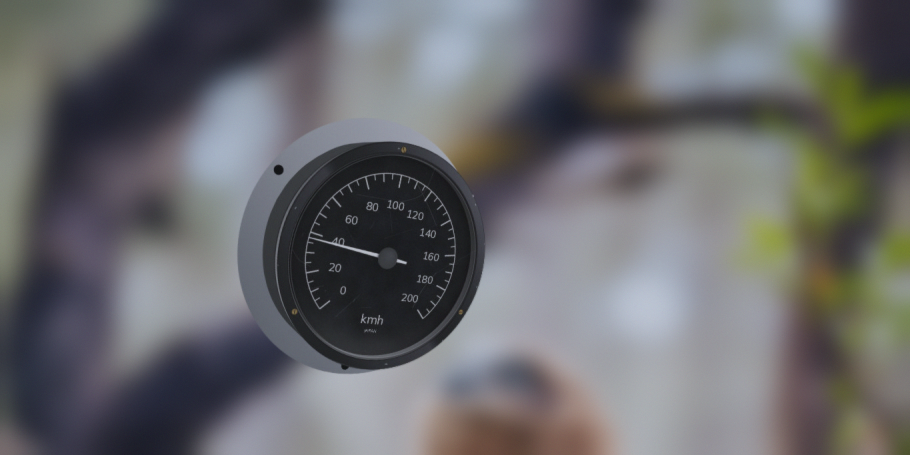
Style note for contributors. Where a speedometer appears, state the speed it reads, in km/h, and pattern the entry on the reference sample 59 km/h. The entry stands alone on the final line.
37.5 km/h
